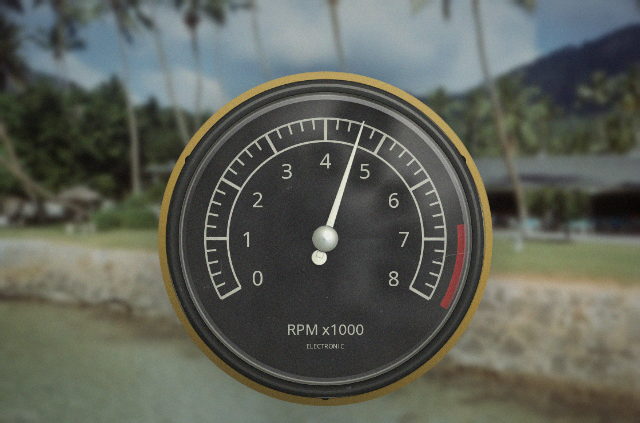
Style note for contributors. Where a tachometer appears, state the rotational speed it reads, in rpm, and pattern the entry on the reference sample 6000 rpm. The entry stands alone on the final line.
4600 rpm
